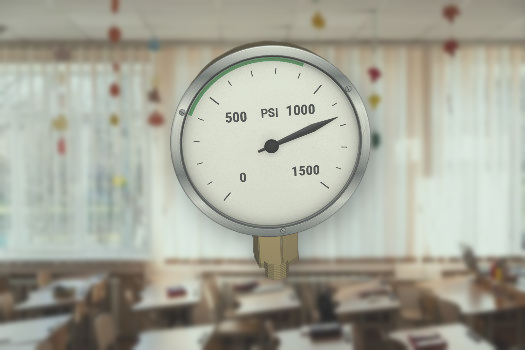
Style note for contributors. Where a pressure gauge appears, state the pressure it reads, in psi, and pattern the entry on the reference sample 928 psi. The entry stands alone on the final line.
1150 psi
